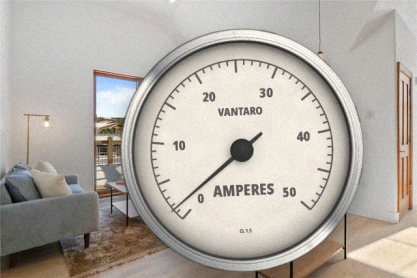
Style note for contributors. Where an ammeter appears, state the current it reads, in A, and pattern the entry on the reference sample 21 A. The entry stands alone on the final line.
1.5 A
